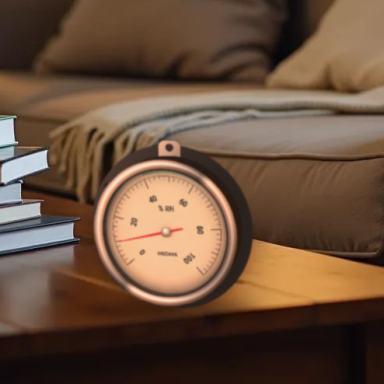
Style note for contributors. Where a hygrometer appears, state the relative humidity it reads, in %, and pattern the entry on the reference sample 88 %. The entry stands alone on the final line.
10 %
